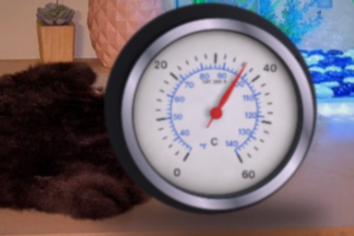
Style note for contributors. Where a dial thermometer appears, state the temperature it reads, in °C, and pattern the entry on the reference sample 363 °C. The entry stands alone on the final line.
36 °C
